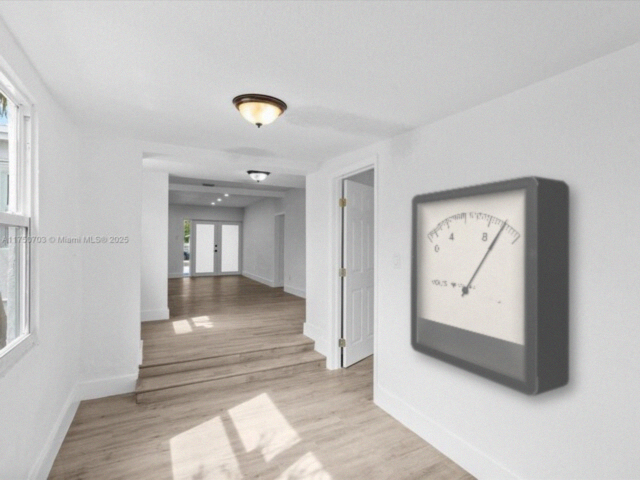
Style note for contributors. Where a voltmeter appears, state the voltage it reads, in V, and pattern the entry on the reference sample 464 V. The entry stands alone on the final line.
9 V
